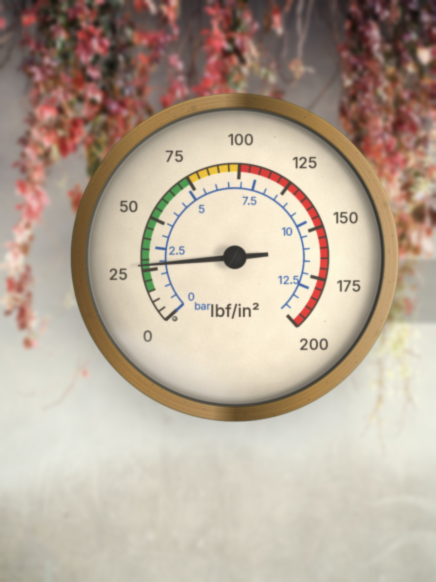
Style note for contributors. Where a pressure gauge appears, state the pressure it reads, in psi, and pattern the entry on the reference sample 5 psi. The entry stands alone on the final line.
27.5 psi
